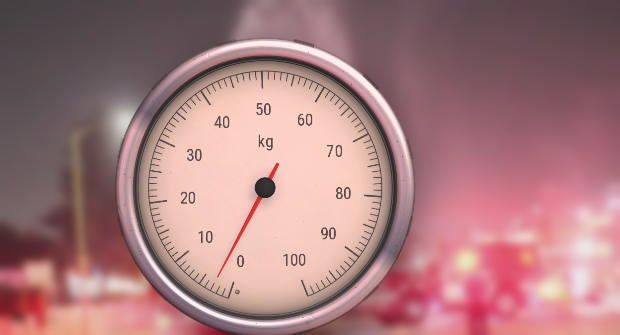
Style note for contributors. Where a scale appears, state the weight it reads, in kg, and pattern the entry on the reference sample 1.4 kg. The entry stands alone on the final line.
3 kg
